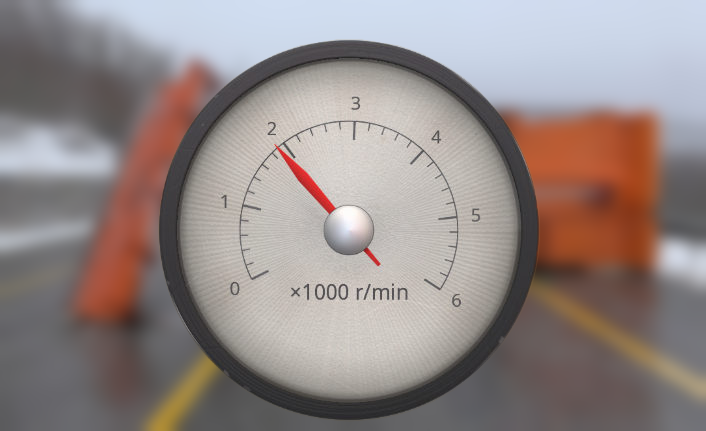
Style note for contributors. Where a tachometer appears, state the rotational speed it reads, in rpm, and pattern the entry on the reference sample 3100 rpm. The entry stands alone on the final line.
1900 rpm
